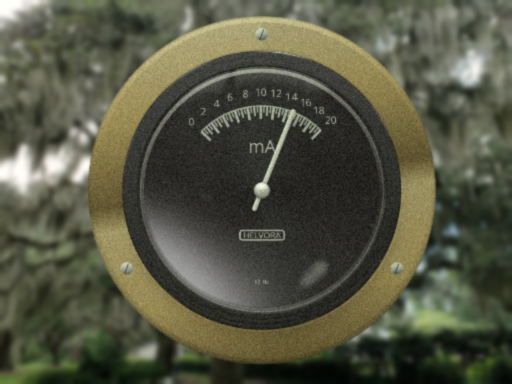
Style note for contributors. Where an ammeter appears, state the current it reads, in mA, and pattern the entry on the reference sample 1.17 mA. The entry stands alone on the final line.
15 mA
